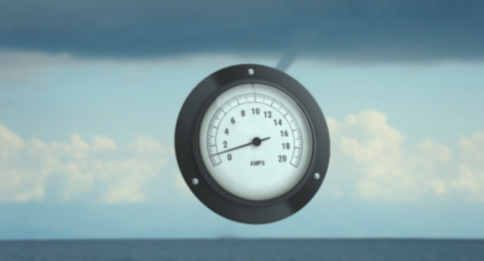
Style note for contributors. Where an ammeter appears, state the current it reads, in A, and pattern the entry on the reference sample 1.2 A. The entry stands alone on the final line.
1 A
